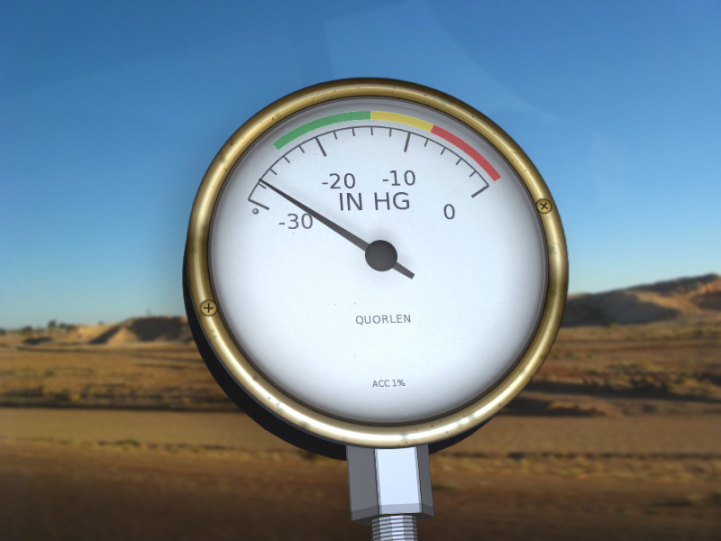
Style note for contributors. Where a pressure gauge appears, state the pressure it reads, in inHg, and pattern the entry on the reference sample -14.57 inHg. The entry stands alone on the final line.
-28 inHg
